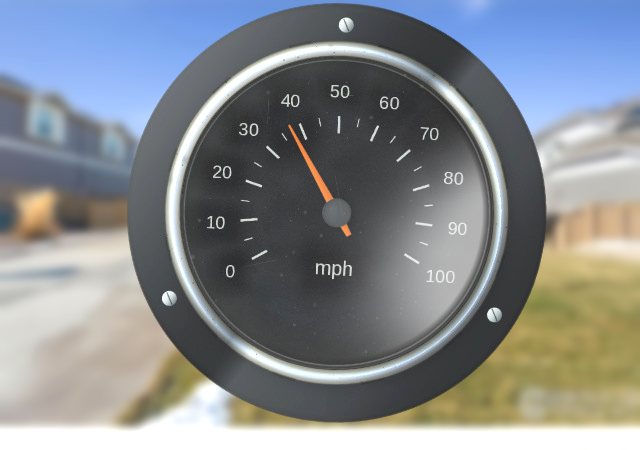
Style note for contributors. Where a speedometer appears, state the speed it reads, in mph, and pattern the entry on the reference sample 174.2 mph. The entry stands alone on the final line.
37.5 mph
